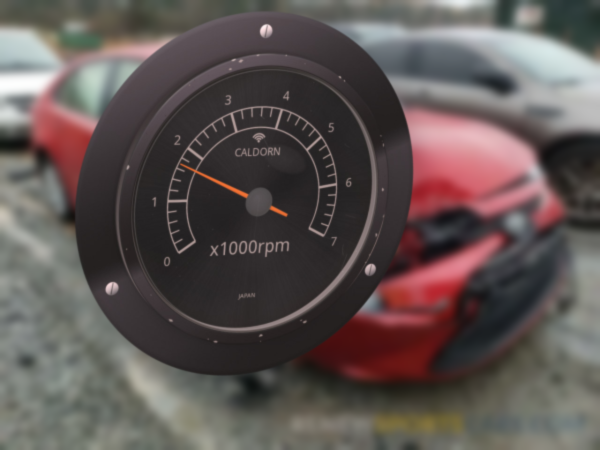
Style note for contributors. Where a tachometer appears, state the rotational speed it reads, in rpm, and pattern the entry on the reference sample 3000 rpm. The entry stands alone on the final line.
1700 rpm
